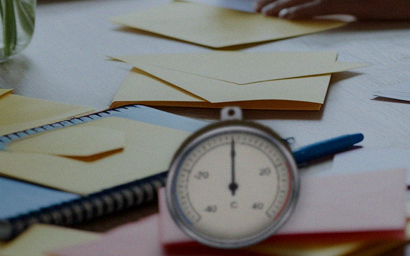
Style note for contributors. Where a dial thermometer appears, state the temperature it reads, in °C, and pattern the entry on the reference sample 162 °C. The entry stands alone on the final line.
0 °C
